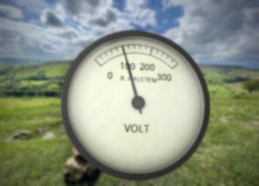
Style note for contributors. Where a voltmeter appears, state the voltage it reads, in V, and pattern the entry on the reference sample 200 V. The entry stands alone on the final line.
100 V
